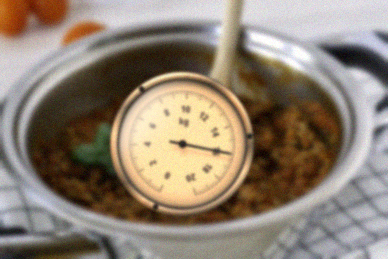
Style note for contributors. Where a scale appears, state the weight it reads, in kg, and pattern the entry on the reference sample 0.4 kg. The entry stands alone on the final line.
16 kg
